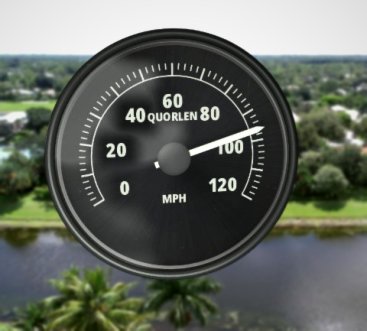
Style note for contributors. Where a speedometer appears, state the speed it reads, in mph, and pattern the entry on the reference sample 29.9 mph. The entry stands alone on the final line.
96 mph
